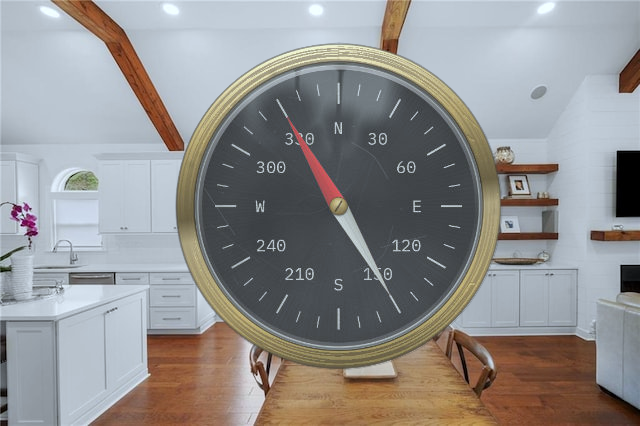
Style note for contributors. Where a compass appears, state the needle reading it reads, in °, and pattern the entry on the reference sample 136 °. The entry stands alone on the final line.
330 °
